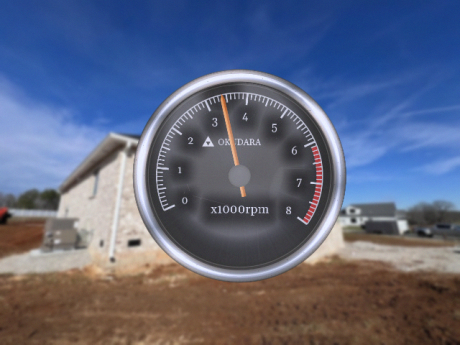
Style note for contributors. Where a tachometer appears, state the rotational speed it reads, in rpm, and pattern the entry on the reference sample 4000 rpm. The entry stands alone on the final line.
3400 rpm
